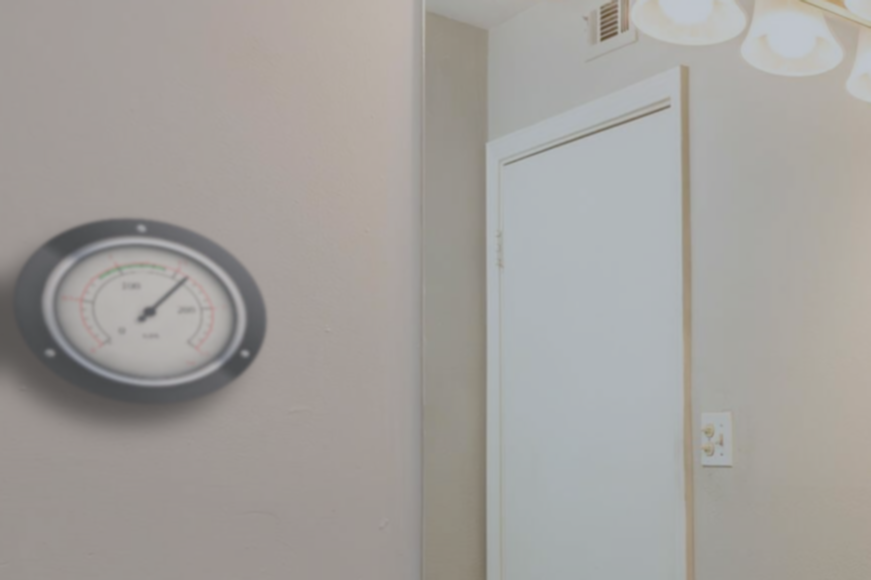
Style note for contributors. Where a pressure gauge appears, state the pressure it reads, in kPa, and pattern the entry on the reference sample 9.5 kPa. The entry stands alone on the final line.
160 kPa
